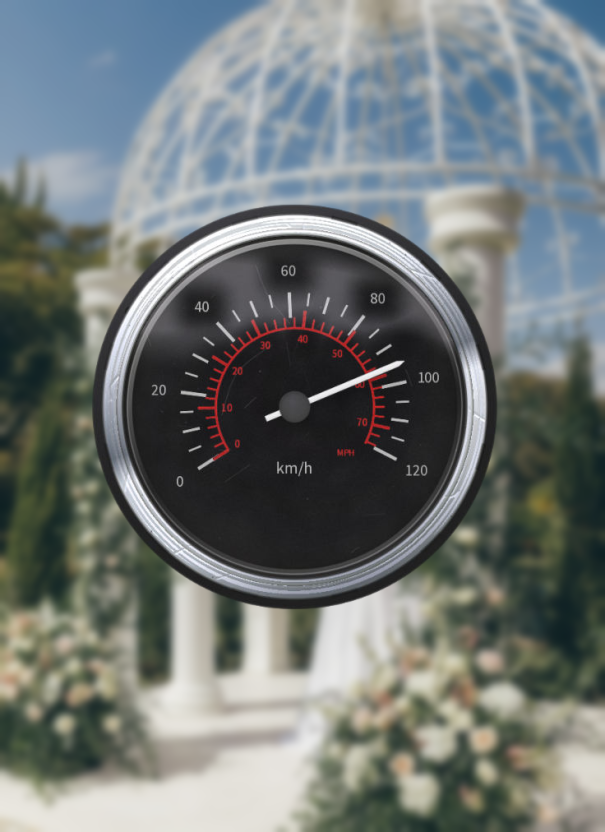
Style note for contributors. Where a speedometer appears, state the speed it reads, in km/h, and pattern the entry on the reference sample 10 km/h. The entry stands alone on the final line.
95 km/h
